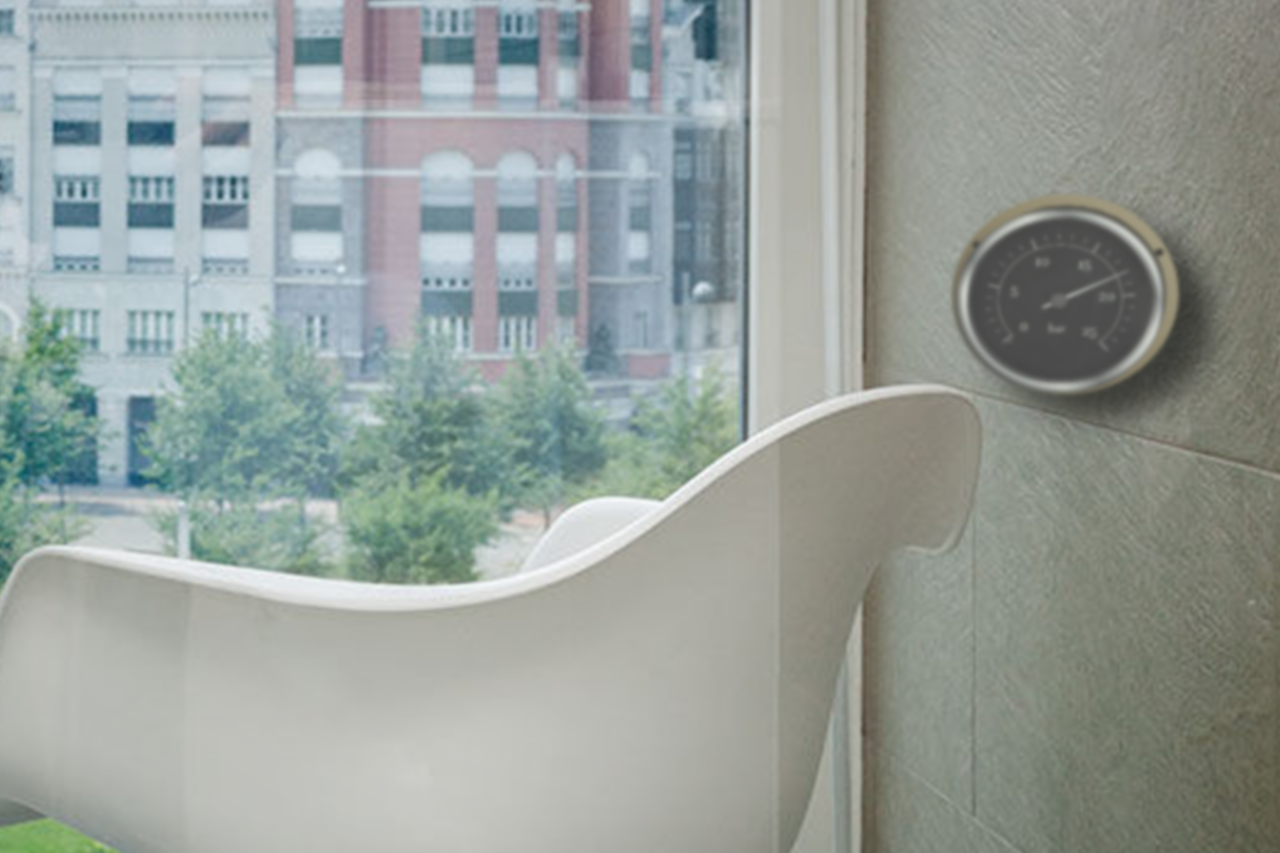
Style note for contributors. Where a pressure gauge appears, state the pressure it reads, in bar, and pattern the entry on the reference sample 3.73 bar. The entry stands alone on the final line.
18 bar
